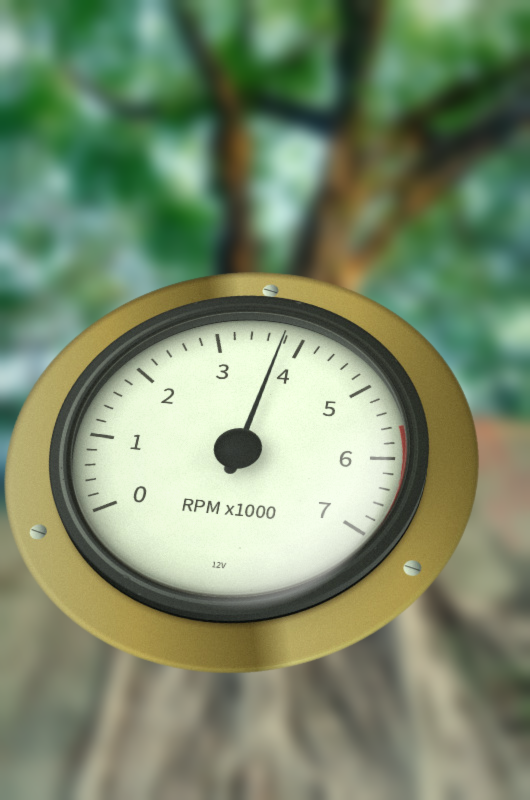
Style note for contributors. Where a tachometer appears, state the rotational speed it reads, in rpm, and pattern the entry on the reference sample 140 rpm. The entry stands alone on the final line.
3800 rpm
